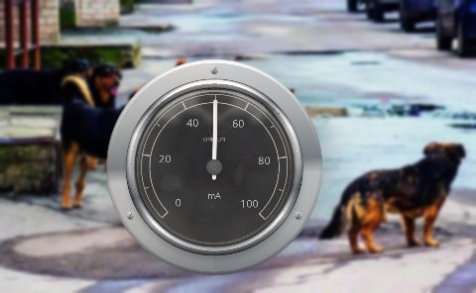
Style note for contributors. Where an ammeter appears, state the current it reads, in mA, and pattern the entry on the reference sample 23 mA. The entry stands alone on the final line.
50 mA
